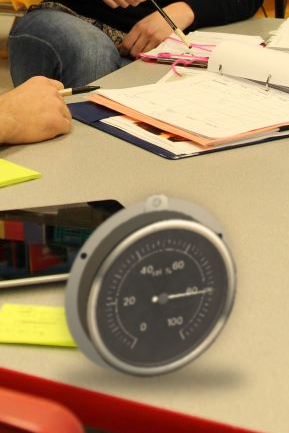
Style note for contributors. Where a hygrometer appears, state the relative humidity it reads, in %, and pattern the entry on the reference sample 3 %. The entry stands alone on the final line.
80 %
